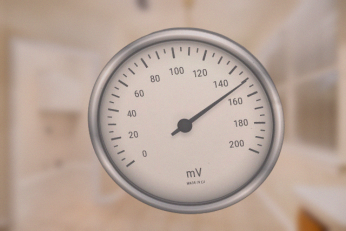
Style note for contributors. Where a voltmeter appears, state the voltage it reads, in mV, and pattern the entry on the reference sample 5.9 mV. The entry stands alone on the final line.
150 mV
